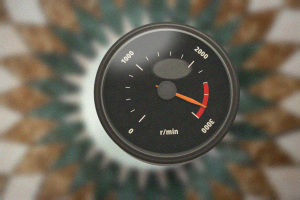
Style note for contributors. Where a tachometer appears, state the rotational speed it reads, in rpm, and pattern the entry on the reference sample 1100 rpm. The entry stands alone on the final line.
2800 rpm
